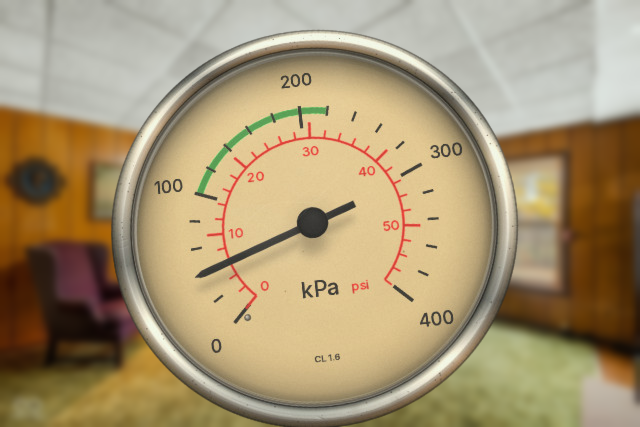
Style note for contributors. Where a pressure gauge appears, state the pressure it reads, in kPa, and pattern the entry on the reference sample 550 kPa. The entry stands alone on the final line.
40 kPa
